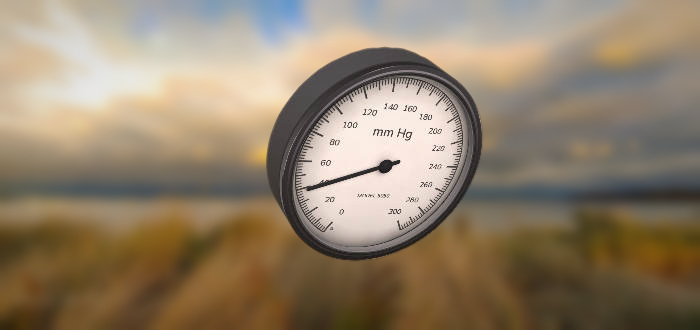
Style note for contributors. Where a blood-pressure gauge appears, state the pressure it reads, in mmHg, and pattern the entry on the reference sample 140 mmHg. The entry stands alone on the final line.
40 mmHg
